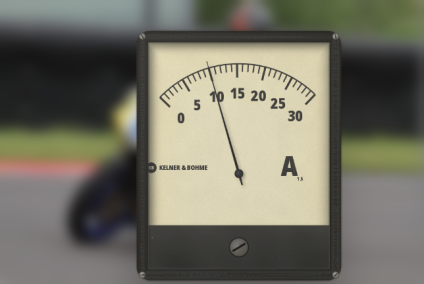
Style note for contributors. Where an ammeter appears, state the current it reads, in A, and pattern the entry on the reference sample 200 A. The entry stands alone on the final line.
10 A
